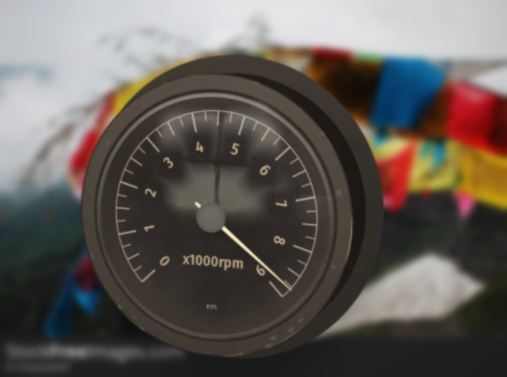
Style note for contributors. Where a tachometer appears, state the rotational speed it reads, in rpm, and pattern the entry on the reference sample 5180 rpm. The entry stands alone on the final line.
8750 rpm
